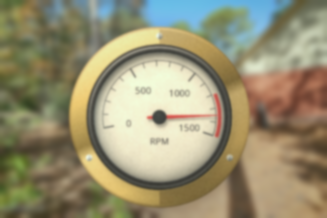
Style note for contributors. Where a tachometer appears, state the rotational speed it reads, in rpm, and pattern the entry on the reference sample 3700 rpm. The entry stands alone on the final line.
1350 rpm
